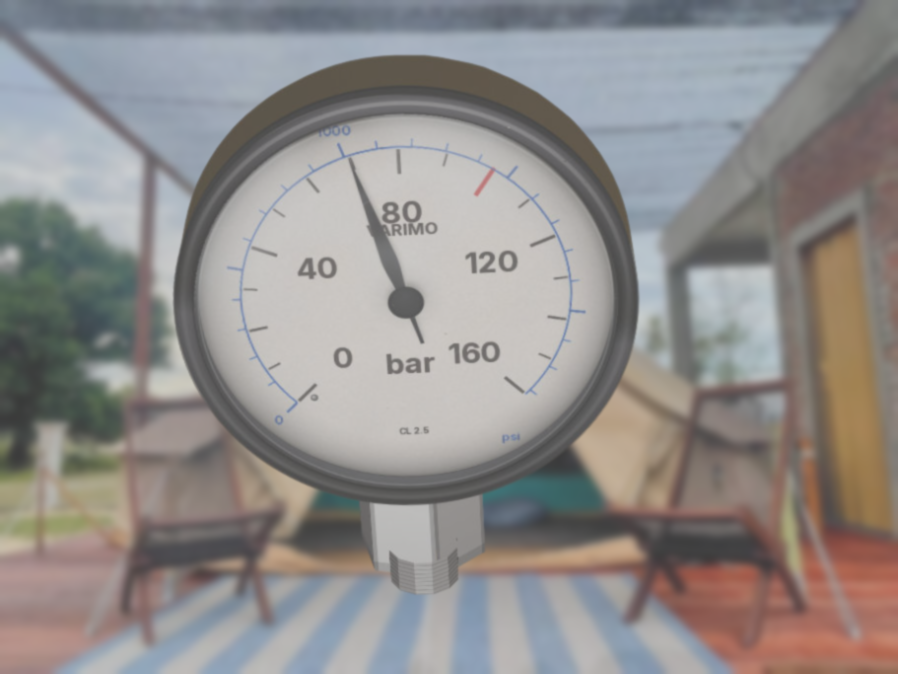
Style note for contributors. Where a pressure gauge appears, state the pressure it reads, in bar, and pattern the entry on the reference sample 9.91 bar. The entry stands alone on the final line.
70 bar
